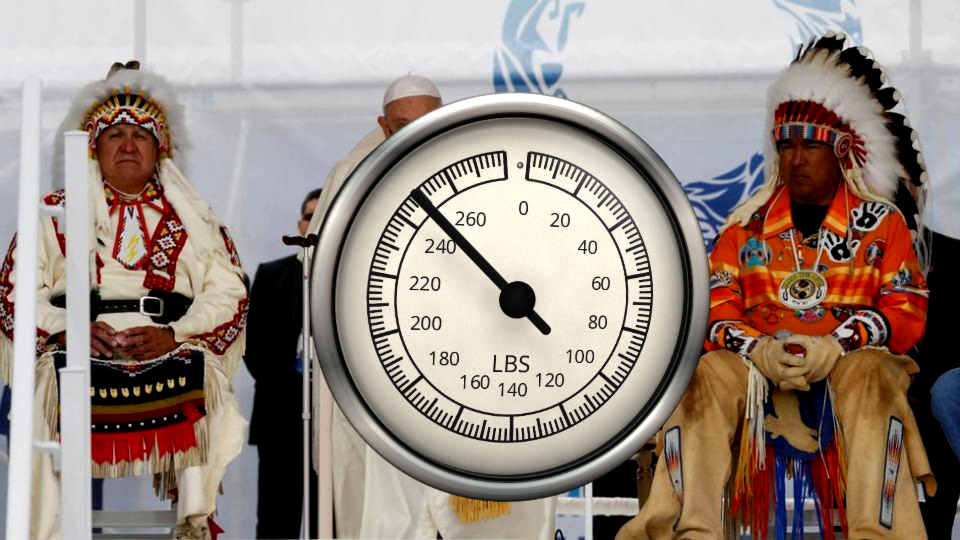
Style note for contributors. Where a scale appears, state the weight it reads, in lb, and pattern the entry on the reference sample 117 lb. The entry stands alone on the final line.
248 lb
